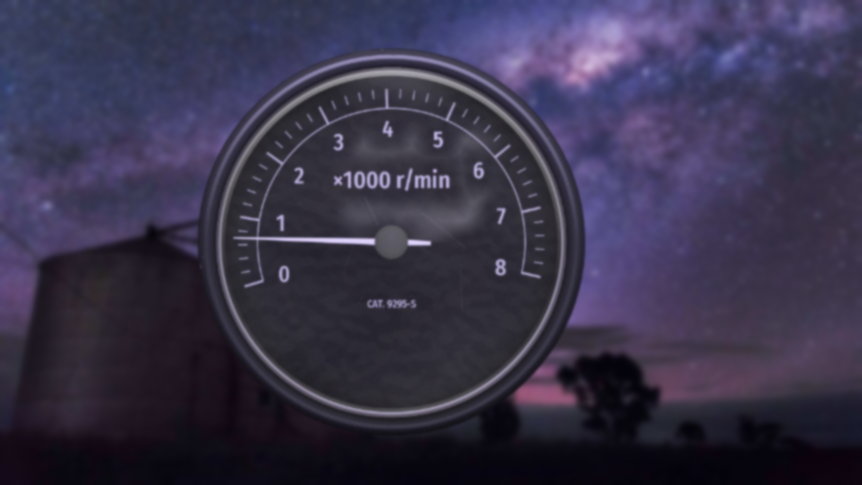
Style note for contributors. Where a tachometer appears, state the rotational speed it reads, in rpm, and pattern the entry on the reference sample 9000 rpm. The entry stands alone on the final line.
700 rpm
